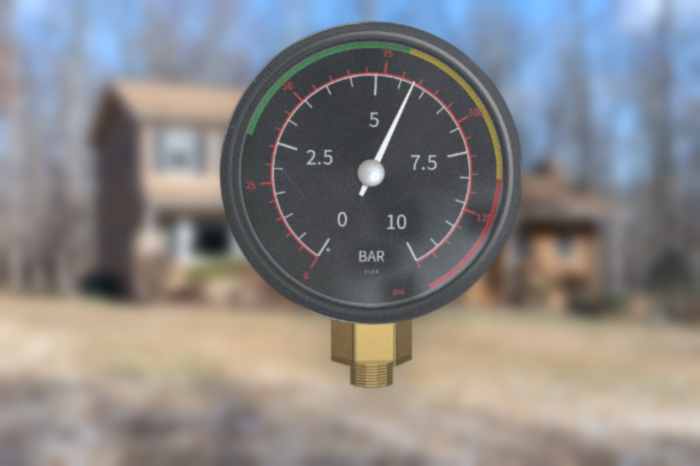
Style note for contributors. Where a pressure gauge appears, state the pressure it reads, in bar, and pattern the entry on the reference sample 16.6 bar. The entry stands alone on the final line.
5.75 bar
